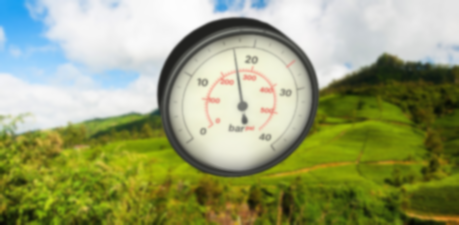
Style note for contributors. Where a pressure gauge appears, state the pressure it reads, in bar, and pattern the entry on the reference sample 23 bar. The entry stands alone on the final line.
17 bar
